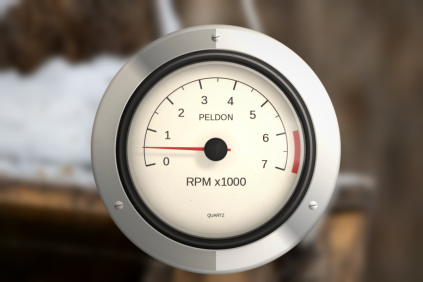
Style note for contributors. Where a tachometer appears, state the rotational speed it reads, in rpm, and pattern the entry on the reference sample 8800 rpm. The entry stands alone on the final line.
500 rpm
